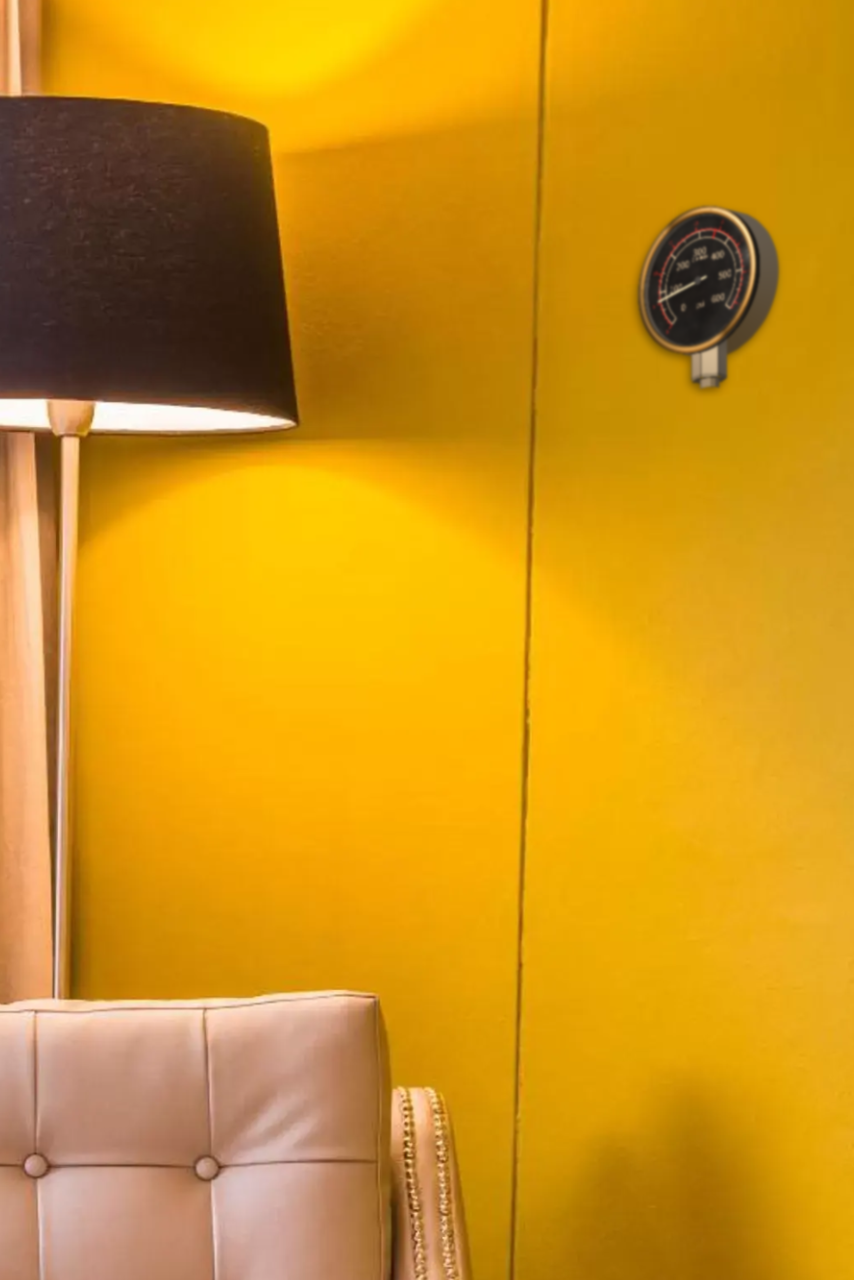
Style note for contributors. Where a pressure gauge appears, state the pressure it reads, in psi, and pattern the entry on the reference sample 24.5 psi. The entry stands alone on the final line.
75 psi
